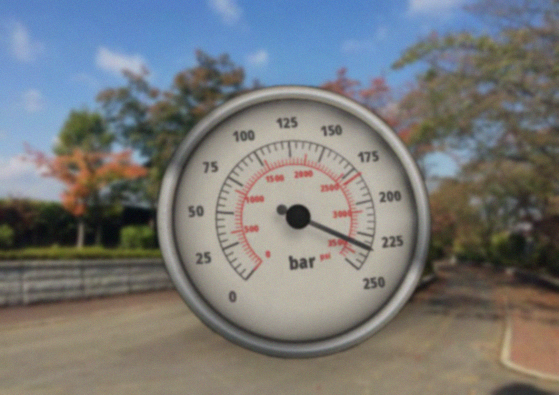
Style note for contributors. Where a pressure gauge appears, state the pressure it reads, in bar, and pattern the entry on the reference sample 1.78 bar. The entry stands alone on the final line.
235 bar
